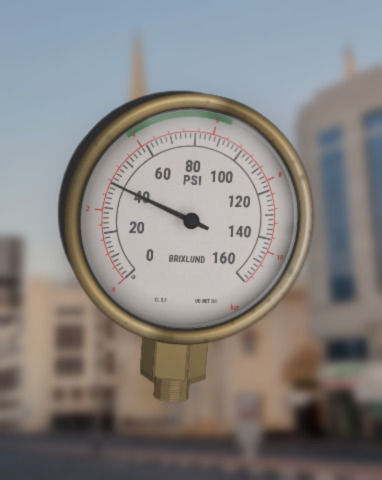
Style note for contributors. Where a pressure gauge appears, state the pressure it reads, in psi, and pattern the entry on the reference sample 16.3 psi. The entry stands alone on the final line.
40 psi
